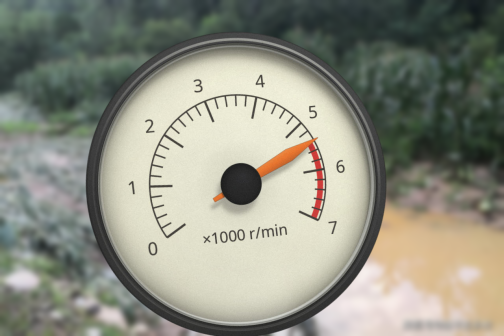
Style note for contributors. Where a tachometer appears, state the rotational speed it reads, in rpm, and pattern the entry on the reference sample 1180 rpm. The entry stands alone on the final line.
5400 rpm
